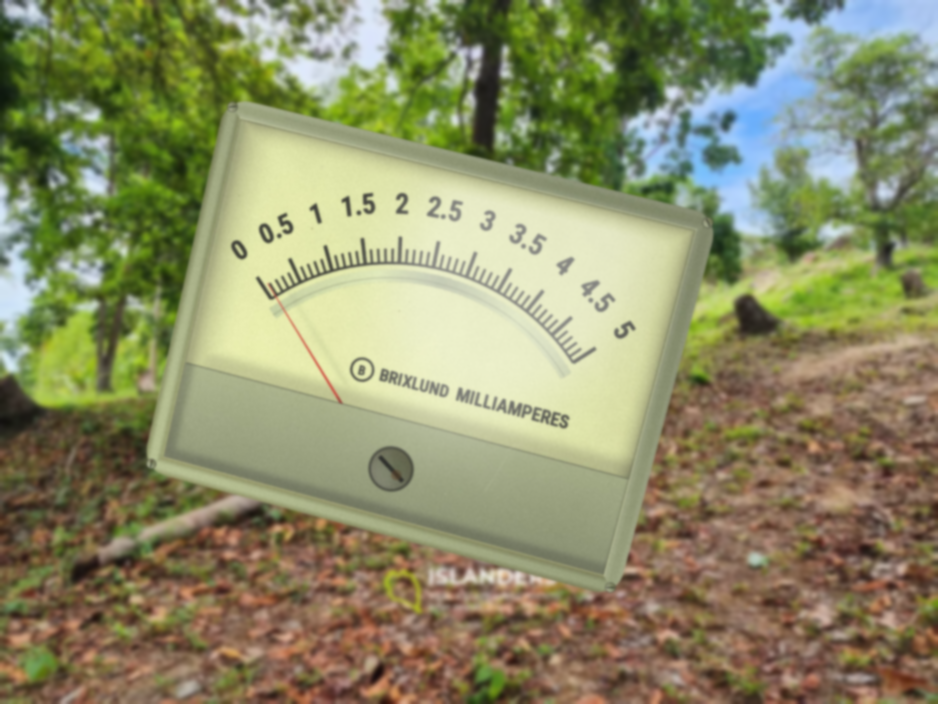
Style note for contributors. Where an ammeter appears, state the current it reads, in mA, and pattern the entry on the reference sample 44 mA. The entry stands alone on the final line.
0.1 mA
